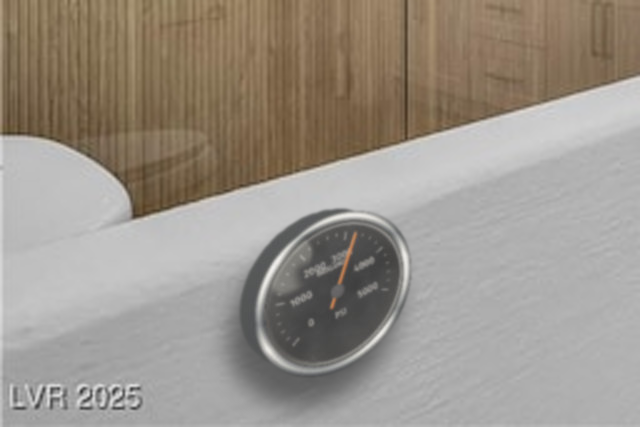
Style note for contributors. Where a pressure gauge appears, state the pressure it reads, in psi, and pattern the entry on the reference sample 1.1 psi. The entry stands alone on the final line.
3200 psi
